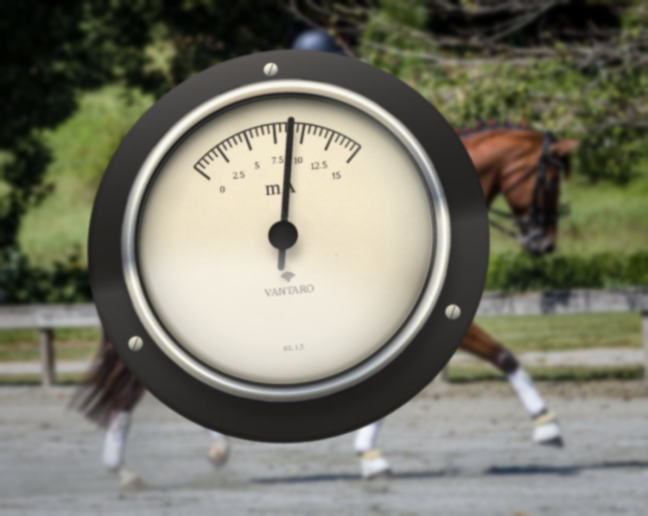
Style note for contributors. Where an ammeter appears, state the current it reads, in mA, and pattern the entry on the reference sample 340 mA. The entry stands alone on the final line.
9 mA
